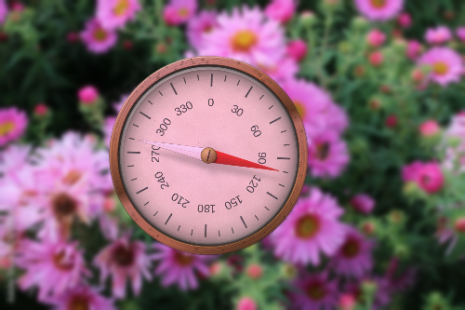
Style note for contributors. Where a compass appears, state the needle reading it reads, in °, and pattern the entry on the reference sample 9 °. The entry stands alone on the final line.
100 °
